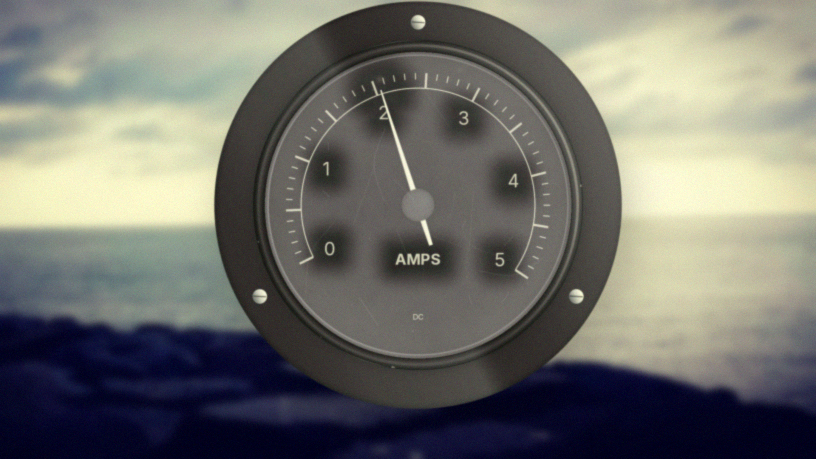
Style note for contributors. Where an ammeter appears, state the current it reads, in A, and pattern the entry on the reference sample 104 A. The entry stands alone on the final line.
2.05 A
